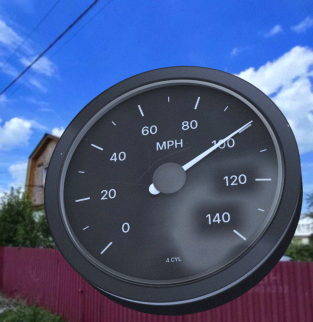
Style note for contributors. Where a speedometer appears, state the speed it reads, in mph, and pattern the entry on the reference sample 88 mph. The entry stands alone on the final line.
100 mph
